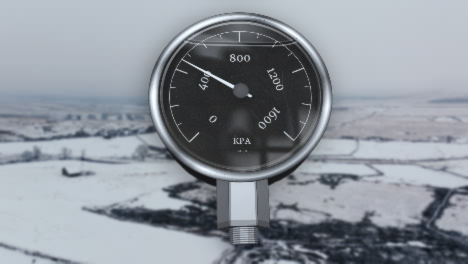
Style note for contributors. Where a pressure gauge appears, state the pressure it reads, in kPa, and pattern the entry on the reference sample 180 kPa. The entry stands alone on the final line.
450 kPa
